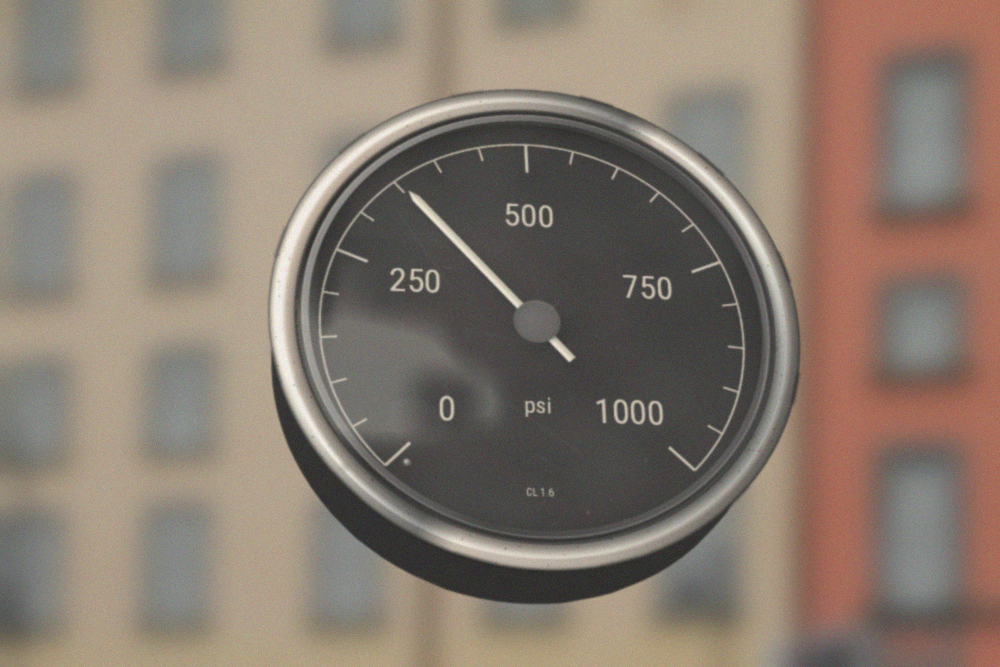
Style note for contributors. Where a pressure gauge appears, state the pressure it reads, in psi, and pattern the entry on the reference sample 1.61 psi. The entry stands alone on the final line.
350 psi
